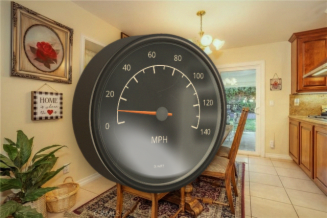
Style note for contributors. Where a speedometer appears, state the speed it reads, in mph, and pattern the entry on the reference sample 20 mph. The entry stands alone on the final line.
10 mph
